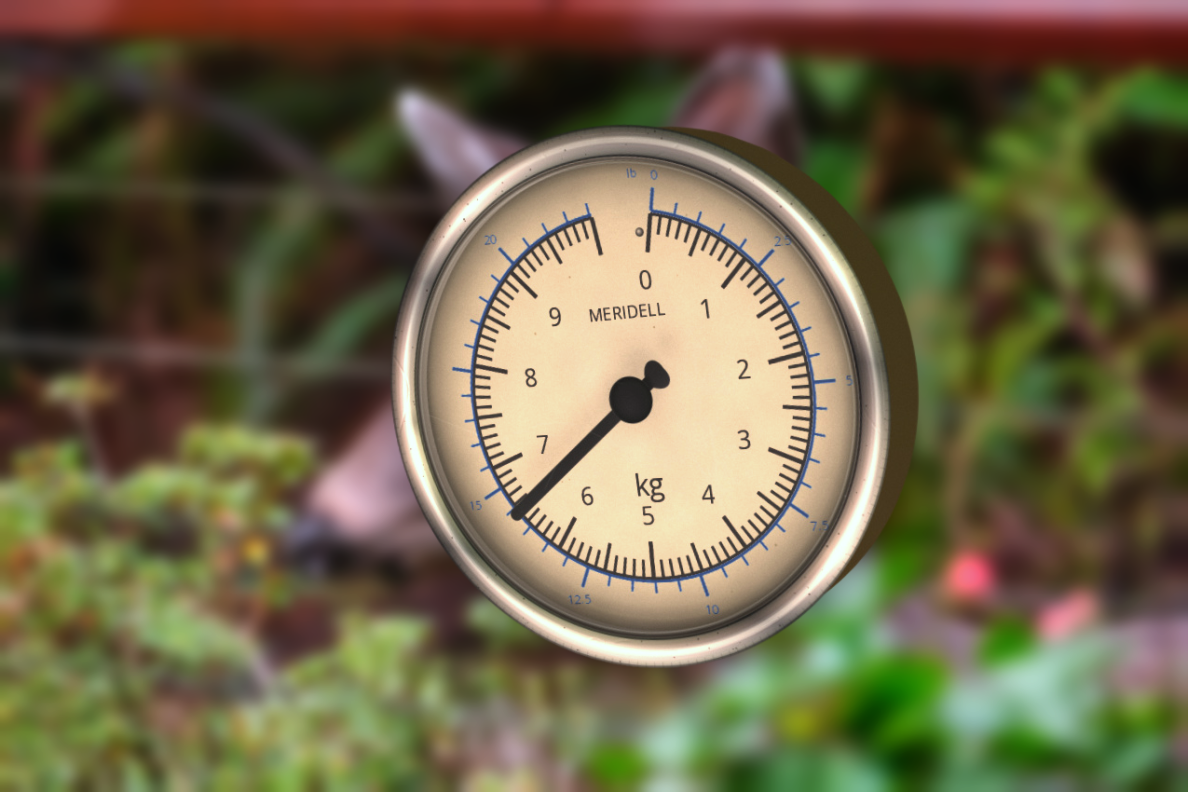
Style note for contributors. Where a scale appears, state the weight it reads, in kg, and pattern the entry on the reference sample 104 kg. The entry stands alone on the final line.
6.5 kg
